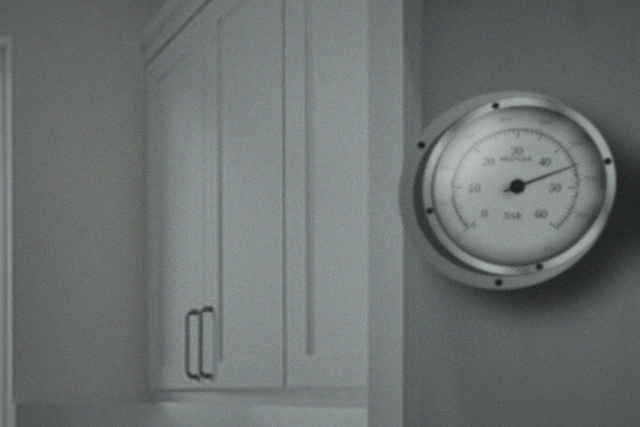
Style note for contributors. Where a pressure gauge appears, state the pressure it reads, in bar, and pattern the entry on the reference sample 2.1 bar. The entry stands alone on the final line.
45 bar
